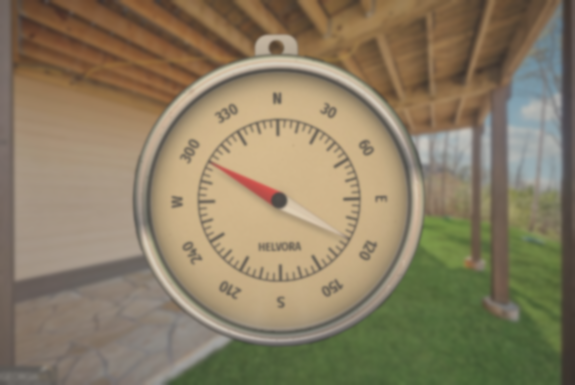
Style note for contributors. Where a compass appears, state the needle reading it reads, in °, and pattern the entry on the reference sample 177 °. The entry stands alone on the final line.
300 °
